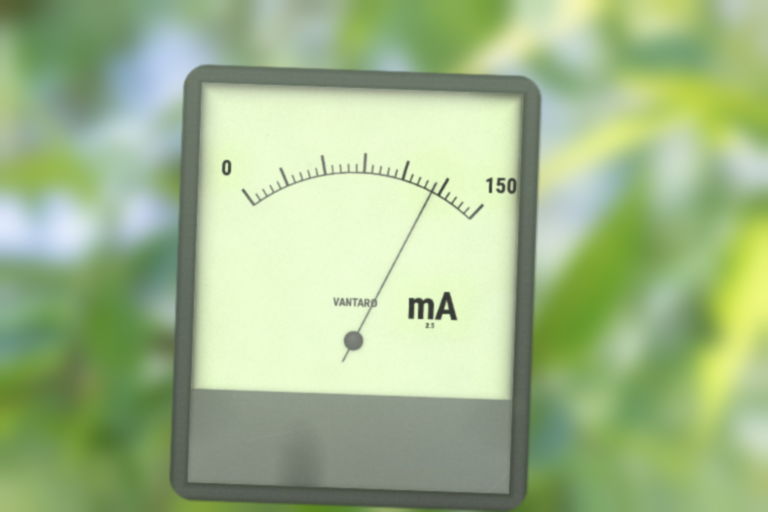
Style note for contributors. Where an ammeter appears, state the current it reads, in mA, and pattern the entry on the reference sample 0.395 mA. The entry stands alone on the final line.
120 mA
